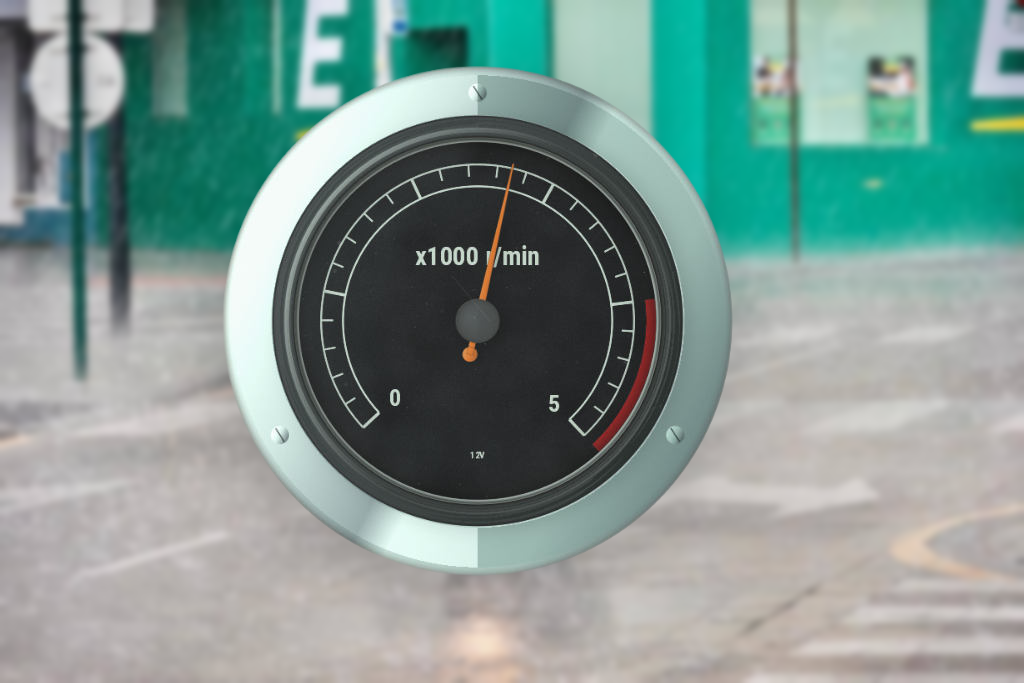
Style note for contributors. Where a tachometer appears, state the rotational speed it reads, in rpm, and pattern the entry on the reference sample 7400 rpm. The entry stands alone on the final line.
2700 rpm
